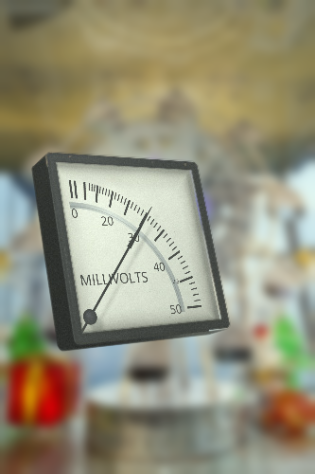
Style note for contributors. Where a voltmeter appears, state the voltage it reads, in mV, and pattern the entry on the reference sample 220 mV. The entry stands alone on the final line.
30 mV
